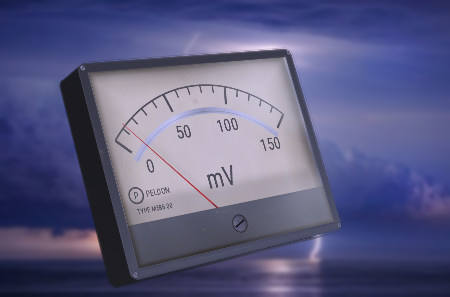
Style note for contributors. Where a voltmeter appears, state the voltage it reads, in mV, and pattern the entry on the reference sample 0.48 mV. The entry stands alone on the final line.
10 mV
